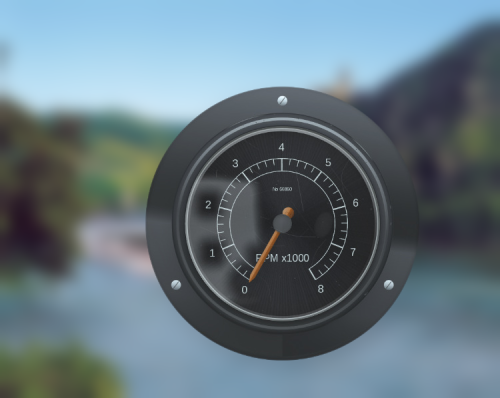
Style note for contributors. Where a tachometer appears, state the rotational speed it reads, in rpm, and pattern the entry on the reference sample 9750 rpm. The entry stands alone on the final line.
0 rpm
